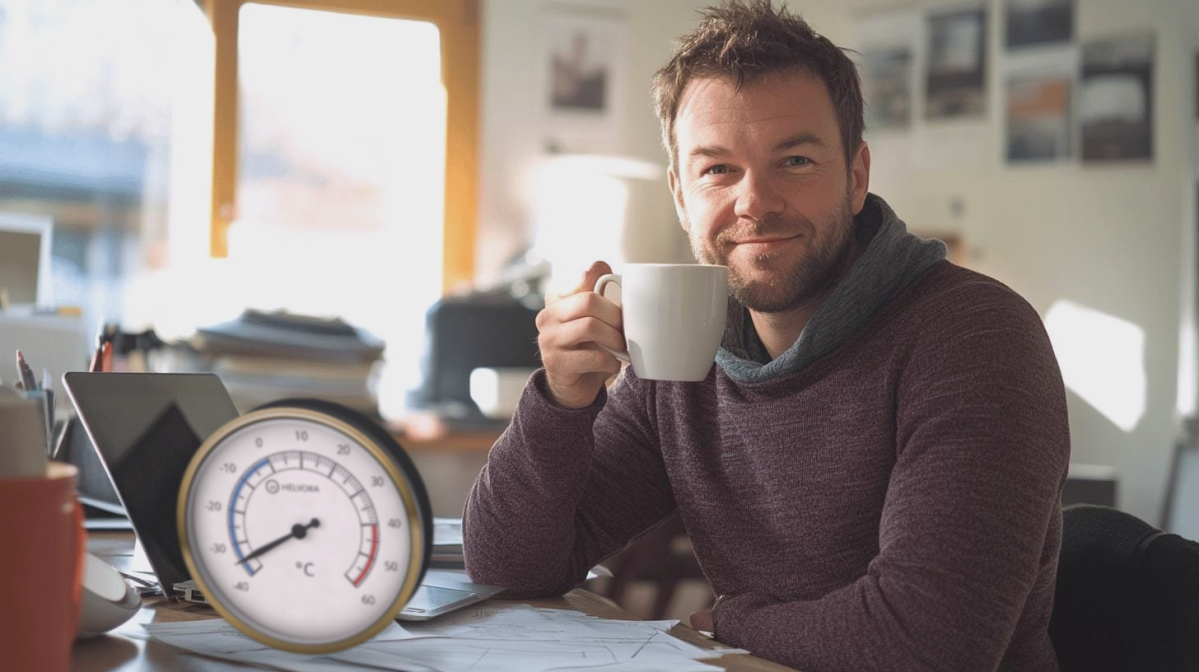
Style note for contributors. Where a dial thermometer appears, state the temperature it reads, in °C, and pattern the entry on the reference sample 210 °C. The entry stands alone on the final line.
-35 °C
